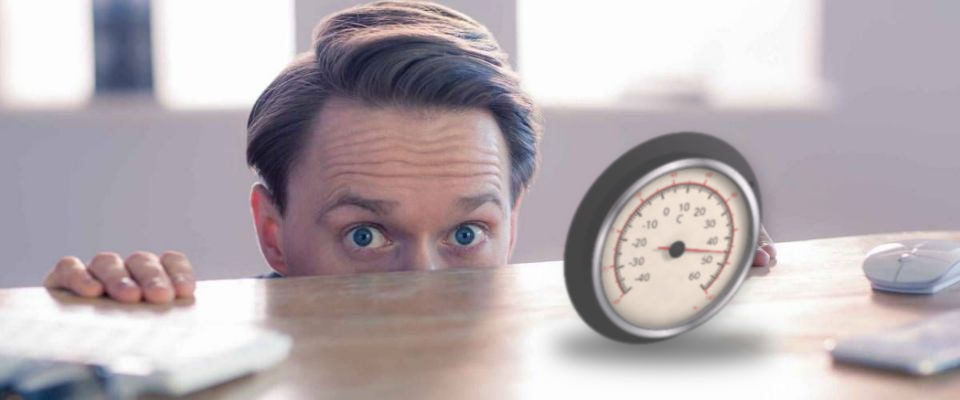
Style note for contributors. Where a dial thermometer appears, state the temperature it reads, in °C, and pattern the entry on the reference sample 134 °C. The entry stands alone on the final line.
45 °C
